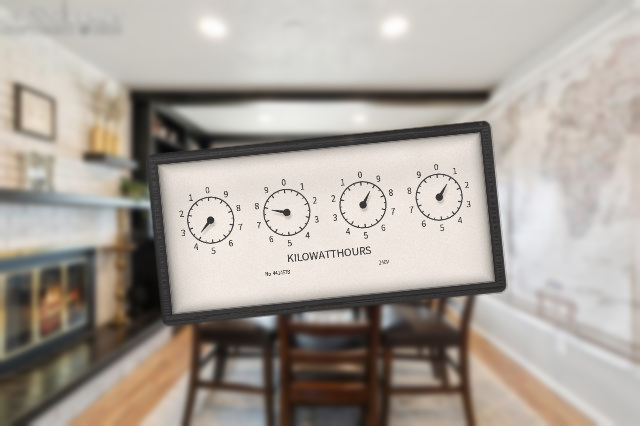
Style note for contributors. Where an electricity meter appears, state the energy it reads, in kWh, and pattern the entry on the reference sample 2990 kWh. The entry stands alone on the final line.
3791 kWh
